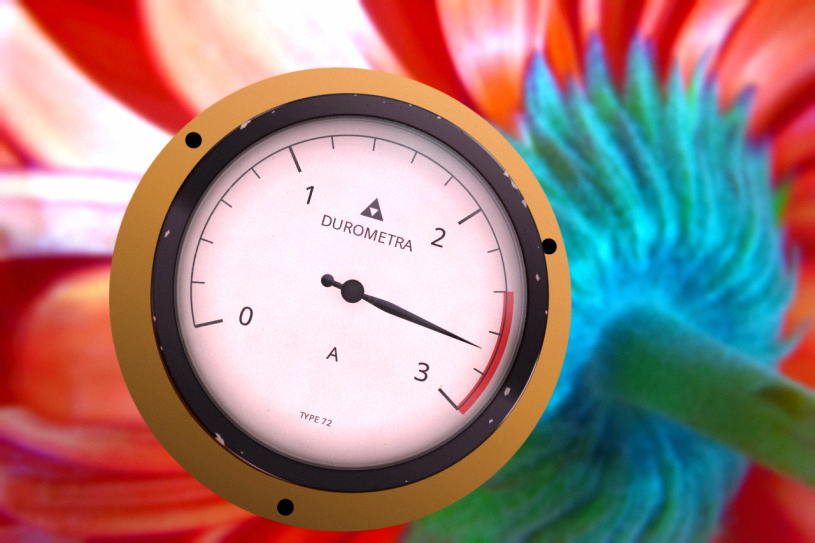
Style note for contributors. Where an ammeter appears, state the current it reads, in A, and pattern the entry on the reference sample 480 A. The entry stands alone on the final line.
2.7 A
